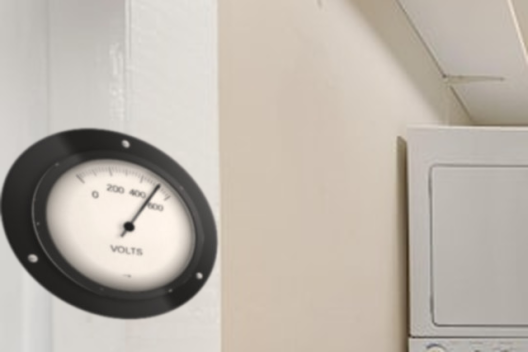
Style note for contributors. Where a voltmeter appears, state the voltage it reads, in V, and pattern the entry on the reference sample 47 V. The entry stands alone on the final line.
500 V
